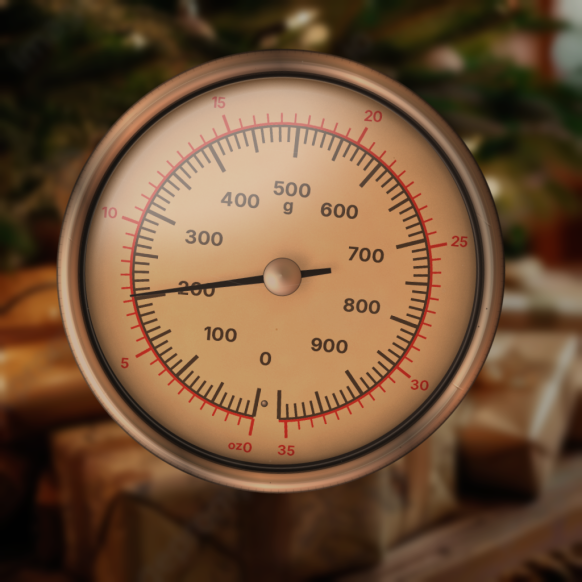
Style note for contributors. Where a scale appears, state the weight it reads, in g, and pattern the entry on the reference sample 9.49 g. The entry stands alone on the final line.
205 g
